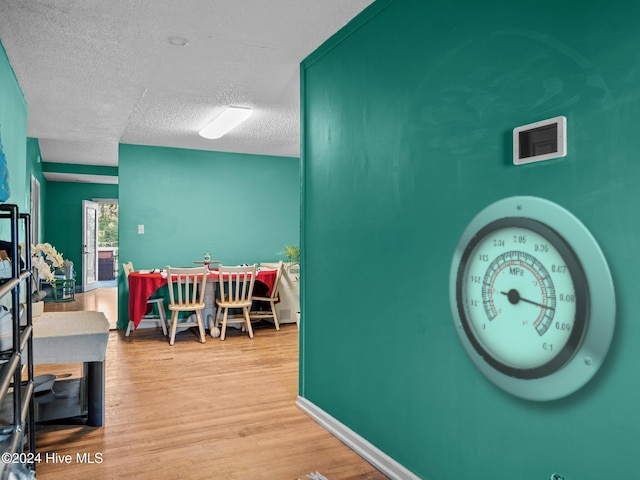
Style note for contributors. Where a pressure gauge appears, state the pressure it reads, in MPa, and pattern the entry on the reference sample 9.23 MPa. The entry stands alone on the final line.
0.085 MPa
